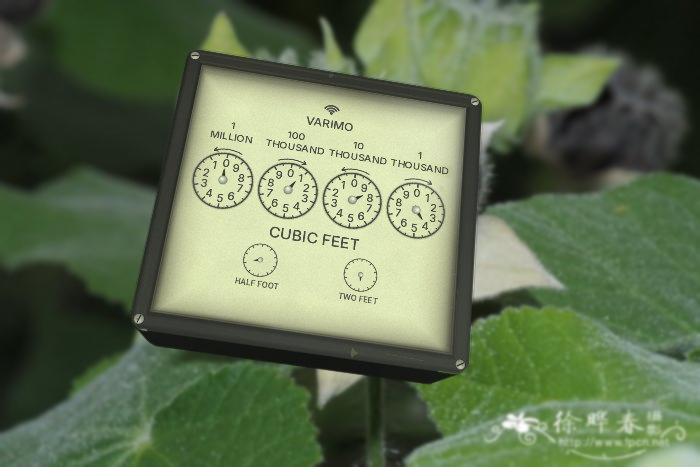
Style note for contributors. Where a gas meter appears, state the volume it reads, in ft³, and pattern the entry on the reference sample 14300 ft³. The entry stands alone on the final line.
8400 ft³
